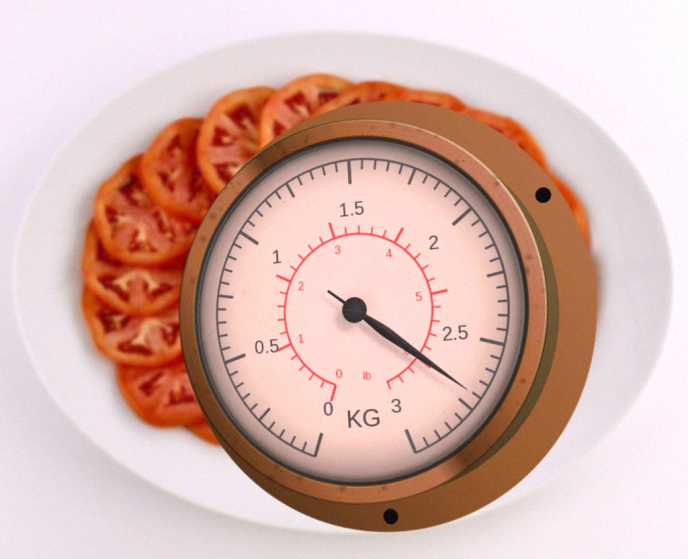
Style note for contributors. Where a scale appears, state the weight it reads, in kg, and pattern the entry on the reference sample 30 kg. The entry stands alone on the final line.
2.7 kg
